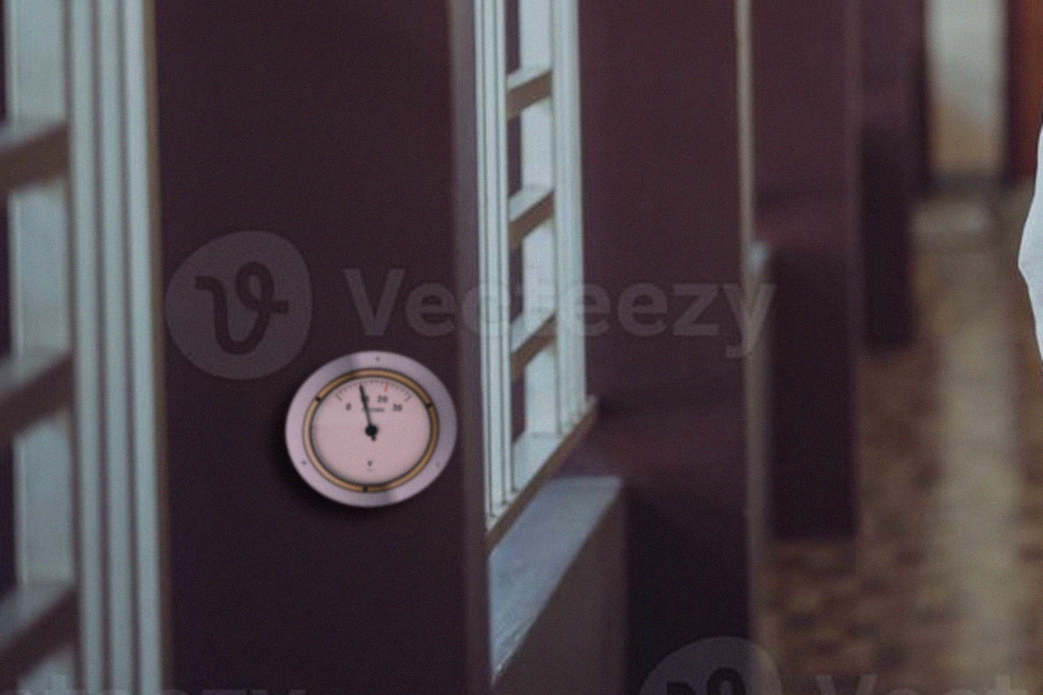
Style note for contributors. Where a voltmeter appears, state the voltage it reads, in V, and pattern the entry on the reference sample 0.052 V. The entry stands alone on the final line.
10 V
